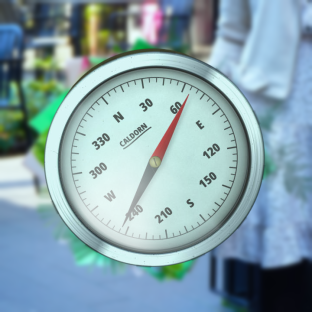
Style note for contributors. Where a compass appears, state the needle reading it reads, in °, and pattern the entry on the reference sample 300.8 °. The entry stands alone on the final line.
65 °
